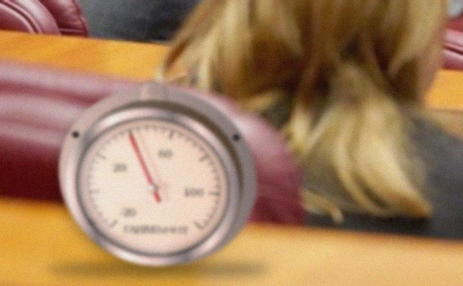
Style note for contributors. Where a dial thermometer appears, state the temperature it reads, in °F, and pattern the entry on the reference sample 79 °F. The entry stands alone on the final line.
40 °F
